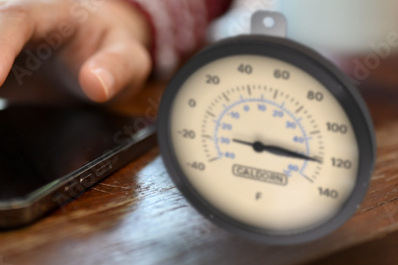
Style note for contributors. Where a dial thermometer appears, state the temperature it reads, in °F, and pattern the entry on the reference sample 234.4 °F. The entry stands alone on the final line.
120 °F
